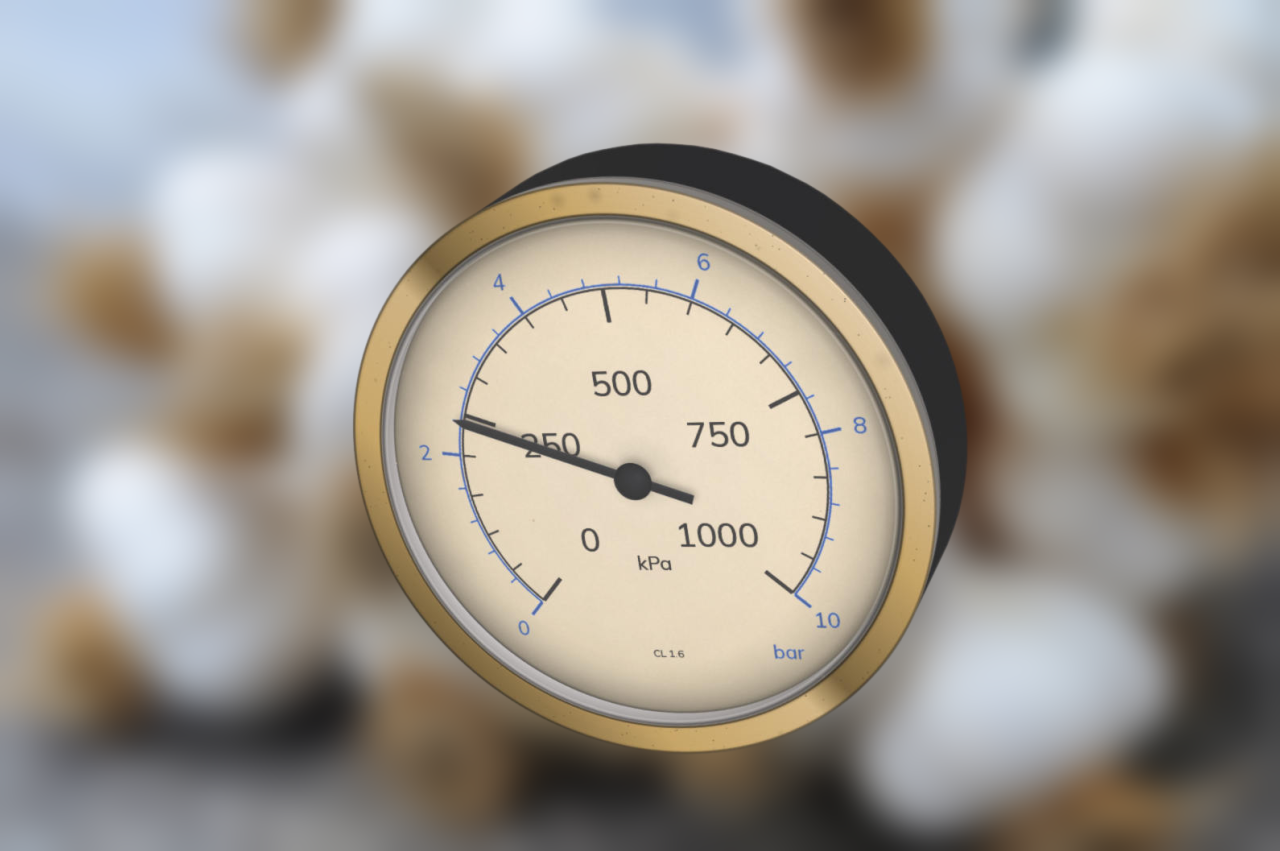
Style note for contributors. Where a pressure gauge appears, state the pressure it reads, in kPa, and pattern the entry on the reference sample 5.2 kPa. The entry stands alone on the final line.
250 kPa
